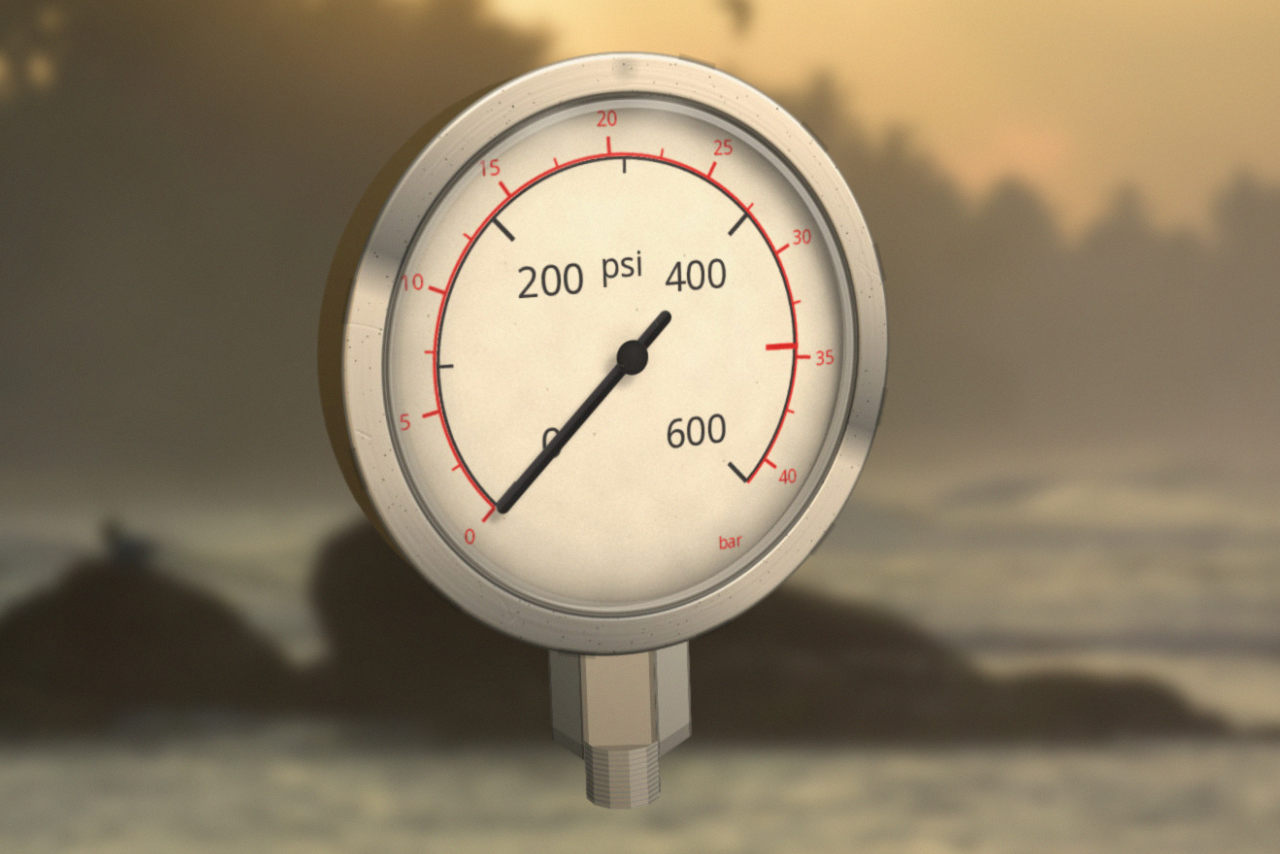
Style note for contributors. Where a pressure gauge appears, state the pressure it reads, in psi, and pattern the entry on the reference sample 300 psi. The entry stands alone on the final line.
0 psi
